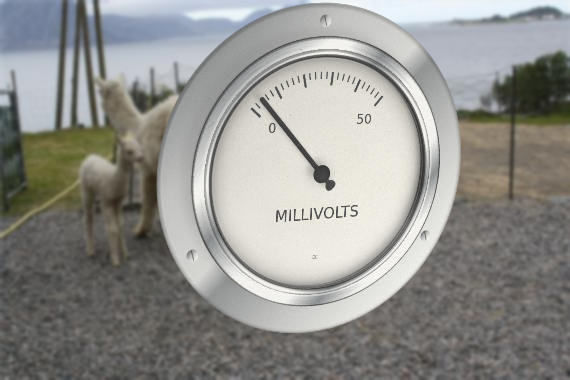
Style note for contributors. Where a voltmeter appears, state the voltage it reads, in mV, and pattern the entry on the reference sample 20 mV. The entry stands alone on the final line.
4 mV
